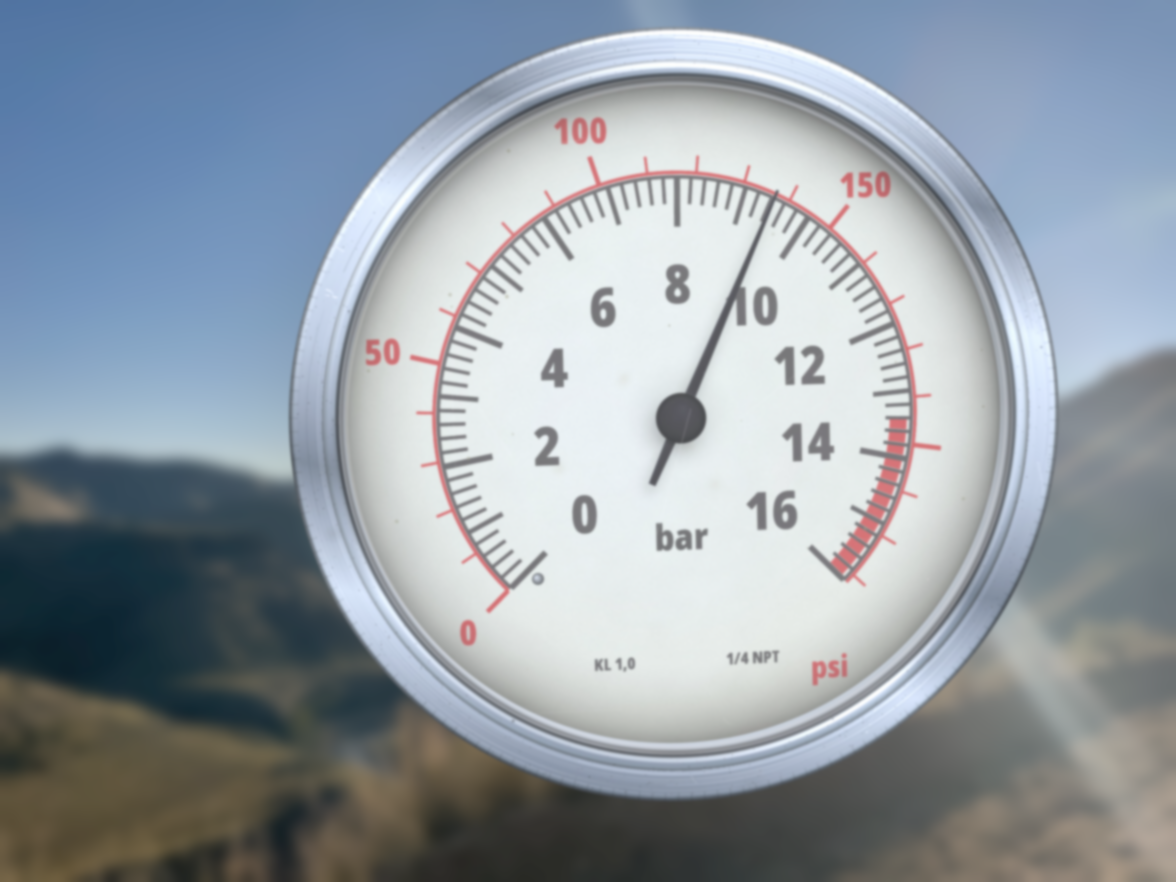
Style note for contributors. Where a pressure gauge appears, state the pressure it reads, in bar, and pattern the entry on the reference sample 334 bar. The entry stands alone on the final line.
9.4 bar
